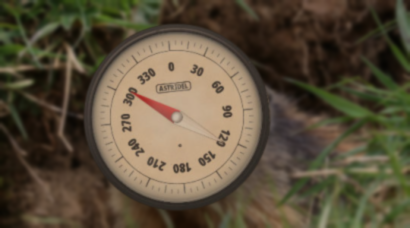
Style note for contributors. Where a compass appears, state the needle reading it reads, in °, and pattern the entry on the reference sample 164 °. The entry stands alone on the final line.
305 °
